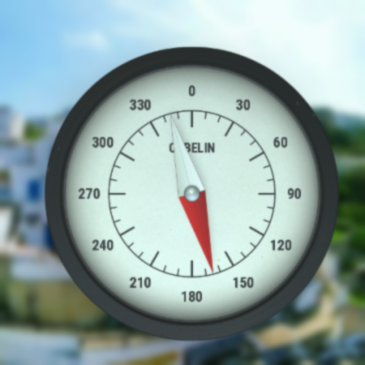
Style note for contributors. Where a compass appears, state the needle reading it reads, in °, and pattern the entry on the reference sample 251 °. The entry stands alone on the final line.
165 °
